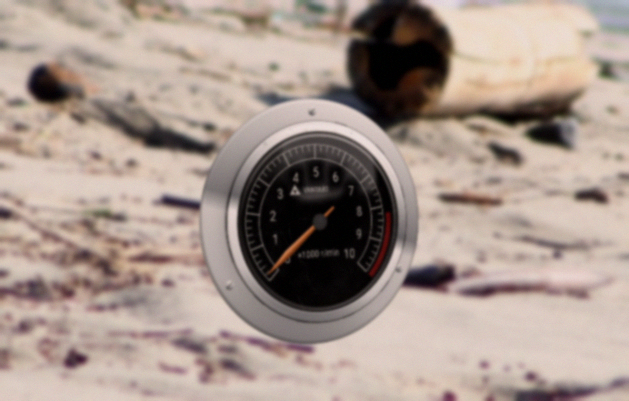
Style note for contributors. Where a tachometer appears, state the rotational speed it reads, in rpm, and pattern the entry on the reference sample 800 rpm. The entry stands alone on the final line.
200 rpm
